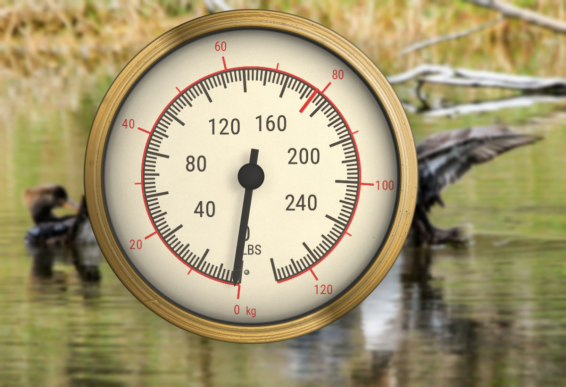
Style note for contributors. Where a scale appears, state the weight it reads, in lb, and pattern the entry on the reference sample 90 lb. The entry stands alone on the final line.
2 lb
